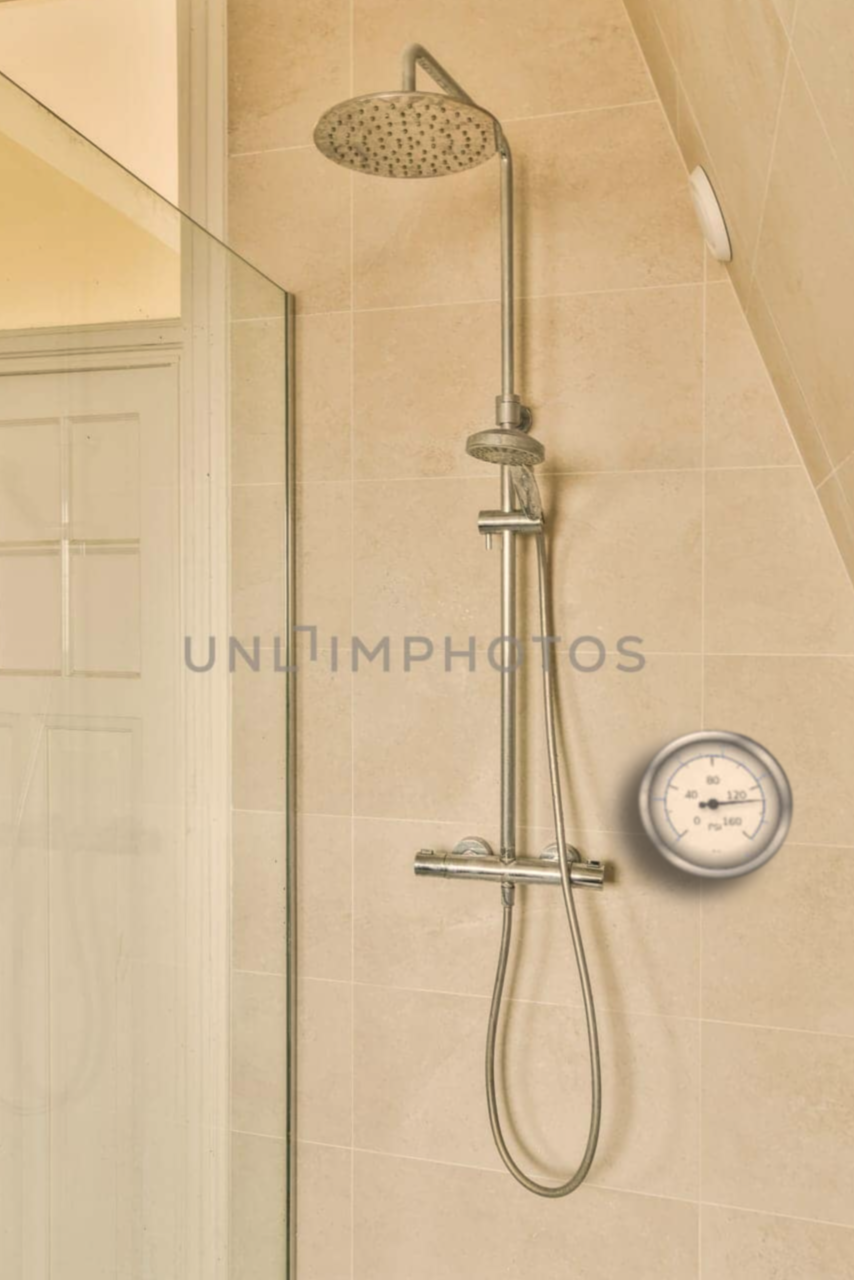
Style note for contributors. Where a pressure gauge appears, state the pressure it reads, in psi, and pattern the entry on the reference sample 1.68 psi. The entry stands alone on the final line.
130 psi
